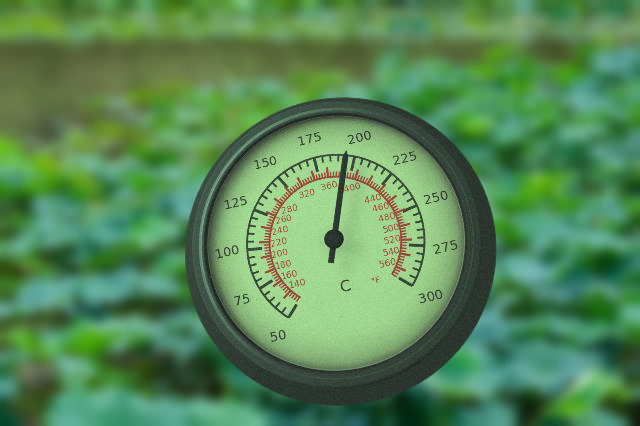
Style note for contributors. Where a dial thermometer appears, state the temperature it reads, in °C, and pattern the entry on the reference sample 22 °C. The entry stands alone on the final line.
195 °C
